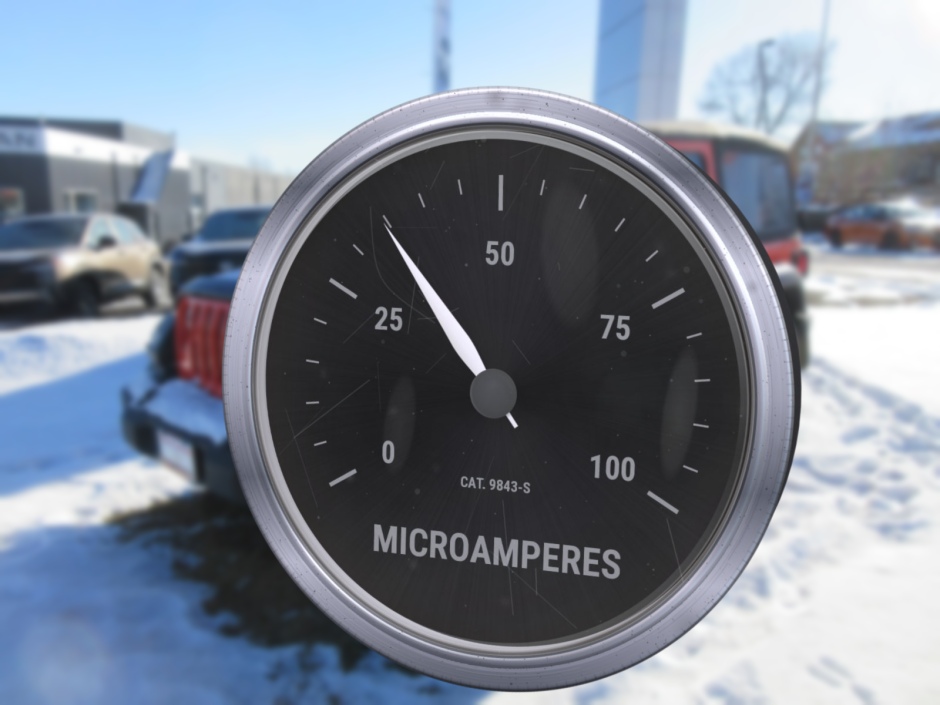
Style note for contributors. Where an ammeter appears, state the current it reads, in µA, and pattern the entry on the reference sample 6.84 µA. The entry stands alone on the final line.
35 µA
